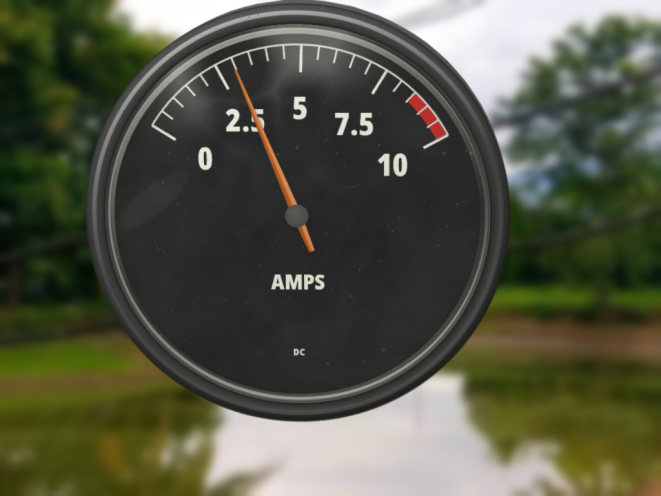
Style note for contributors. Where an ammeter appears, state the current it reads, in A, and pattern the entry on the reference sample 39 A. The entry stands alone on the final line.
3 A
